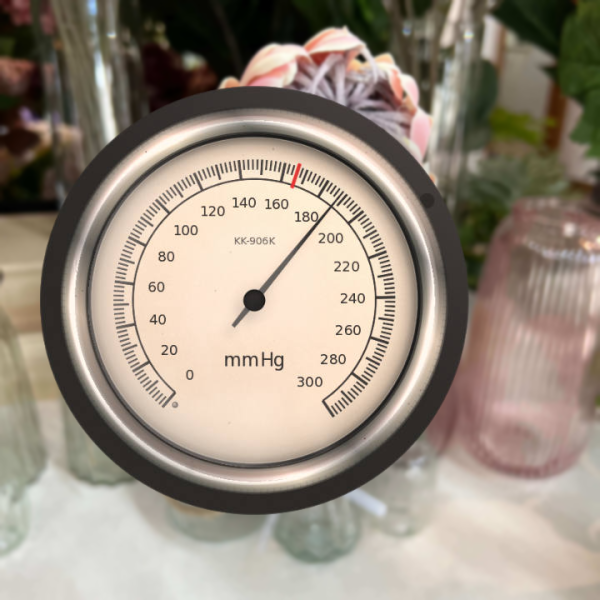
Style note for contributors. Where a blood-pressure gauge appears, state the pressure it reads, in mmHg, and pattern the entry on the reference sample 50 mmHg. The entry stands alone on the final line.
188 mmHg
